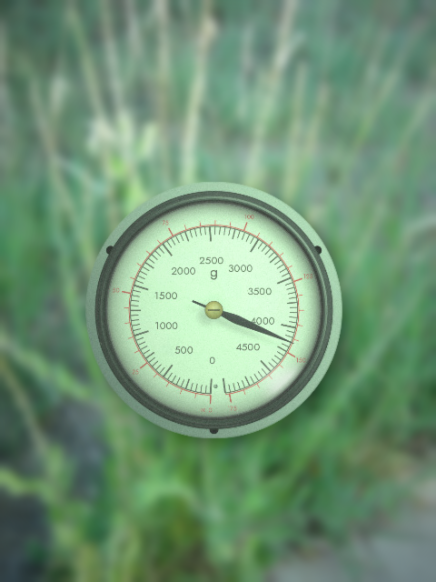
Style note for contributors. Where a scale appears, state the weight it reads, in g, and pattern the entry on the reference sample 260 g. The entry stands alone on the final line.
4150 g
